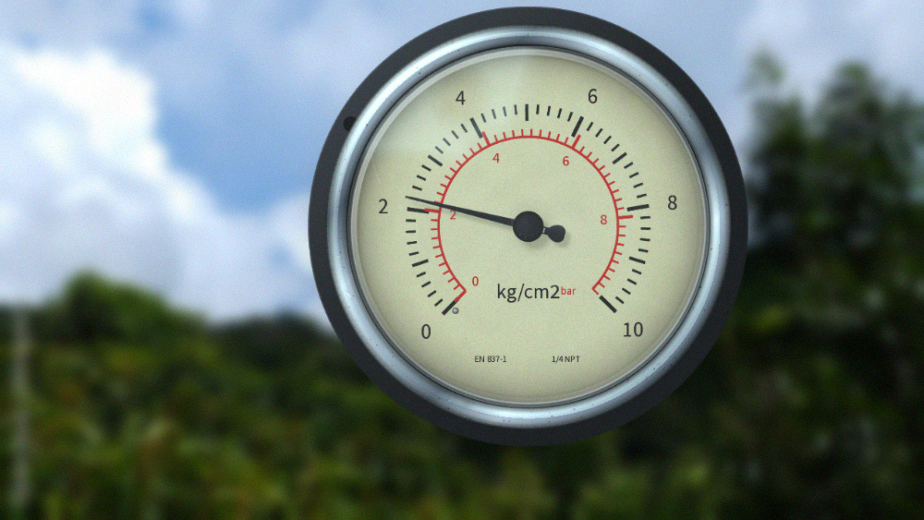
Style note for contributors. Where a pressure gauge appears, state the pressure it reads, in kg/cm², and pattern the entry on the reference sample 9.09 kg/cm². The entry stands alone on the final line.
2.2 kg/cm²
